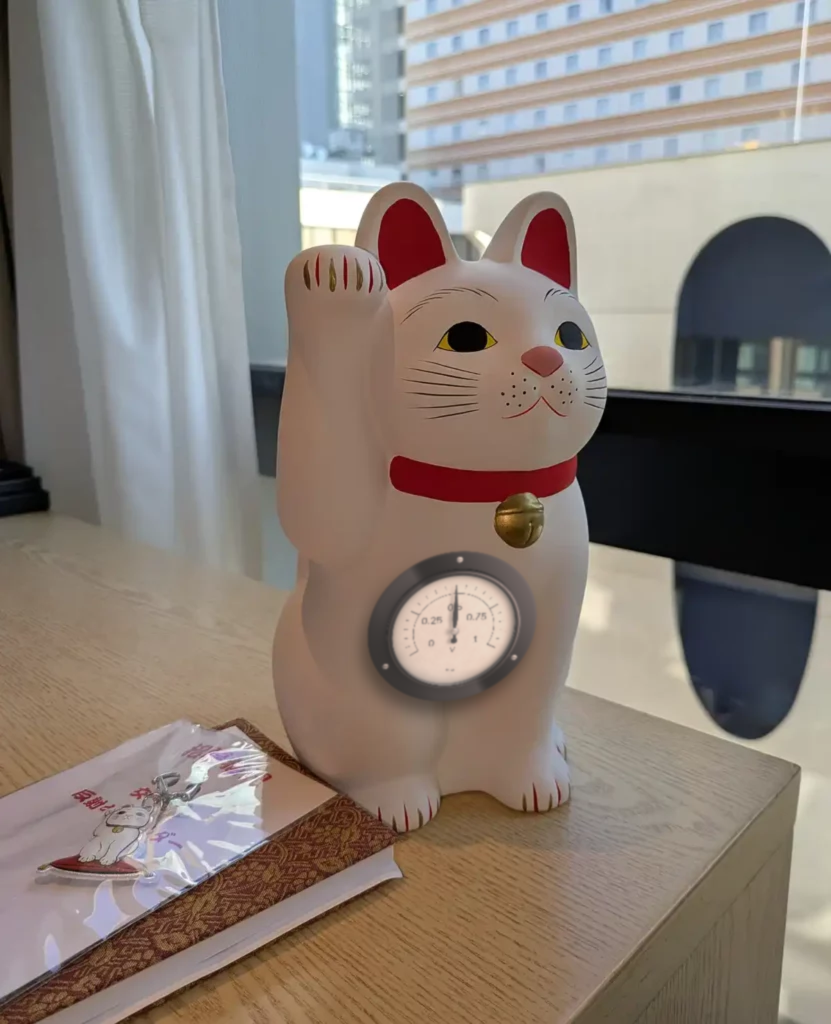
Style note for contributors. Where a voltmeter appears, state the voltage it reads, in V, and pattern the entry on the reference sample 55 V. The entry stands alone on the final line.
0.5 V
